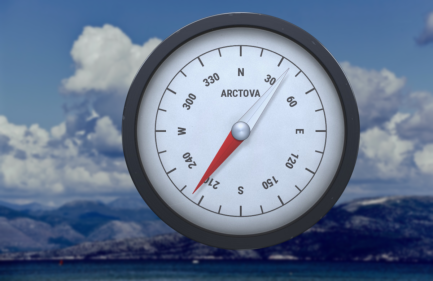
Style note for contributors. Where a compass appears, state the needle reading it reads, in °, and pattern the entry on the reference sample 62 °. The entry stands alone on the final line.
217.5 °
